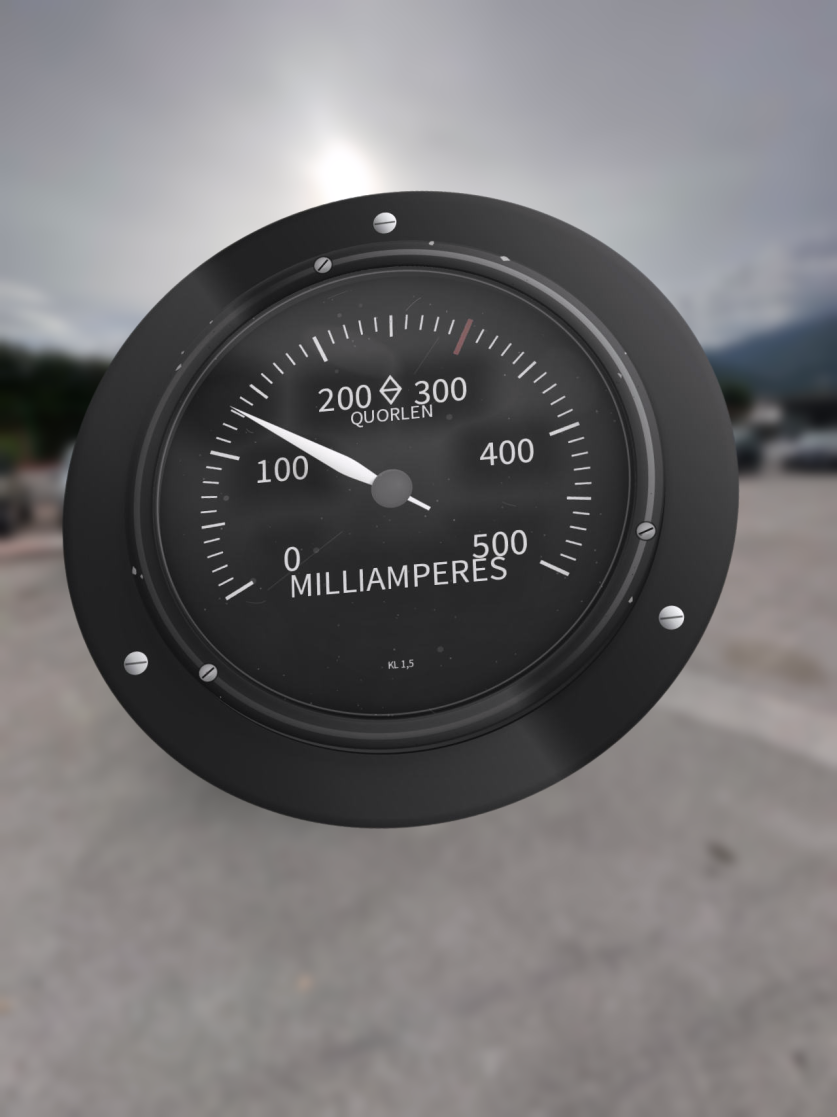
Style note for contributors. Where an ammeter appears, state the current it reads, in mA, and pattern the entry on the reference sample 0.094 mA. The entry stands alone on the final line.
130 mA
